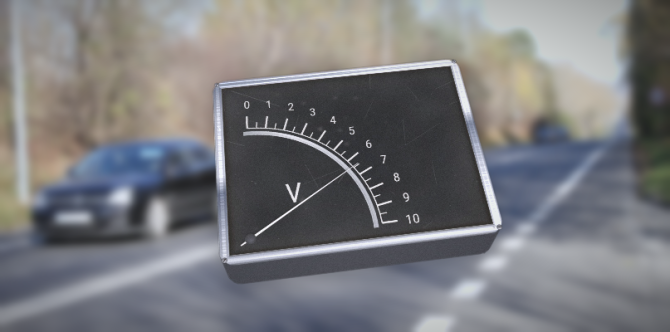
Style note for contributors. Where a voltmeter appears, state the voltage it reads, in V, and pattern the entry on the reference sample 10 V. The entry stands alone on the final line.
6.5 V
